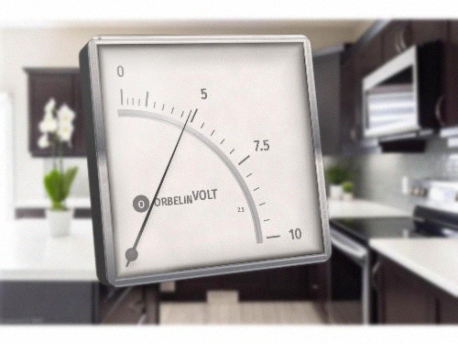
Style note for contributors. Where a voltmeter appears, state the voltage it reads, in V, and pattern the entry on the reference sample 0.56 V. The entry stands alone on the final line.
4.75 V
